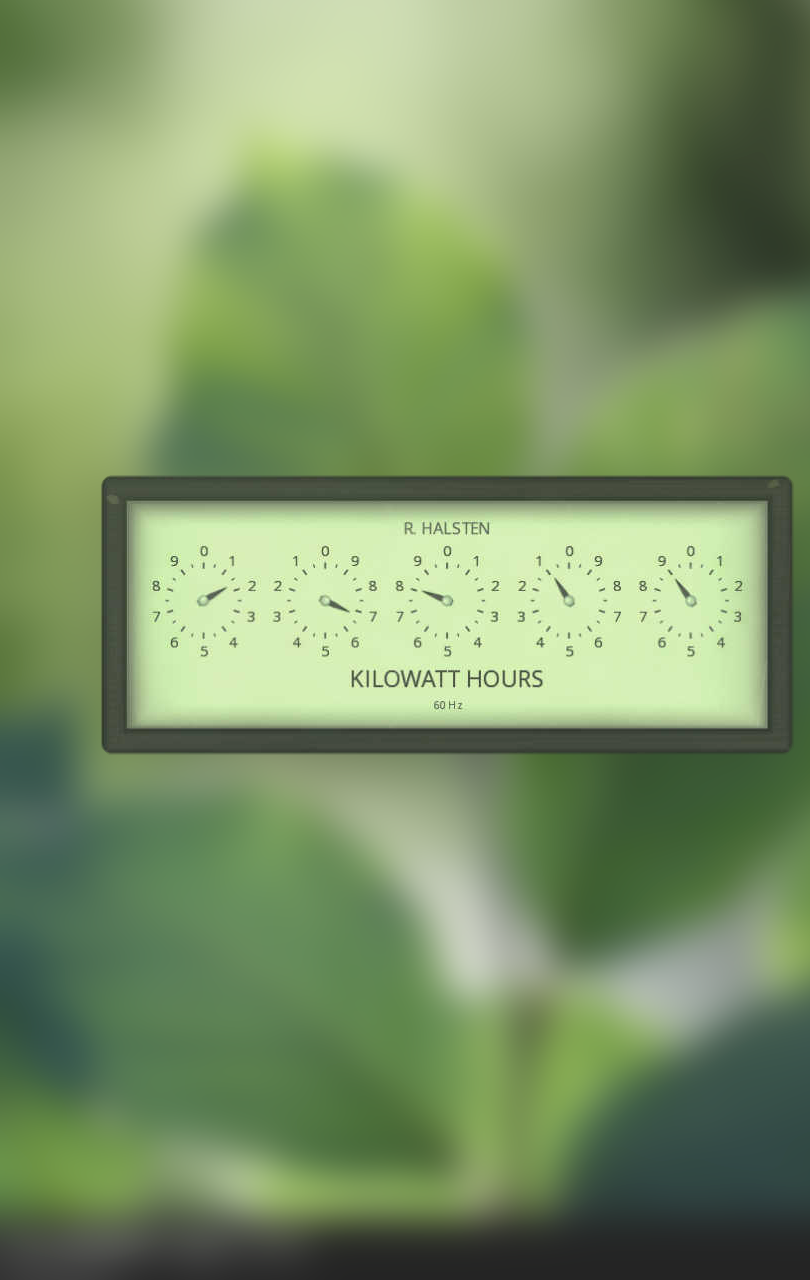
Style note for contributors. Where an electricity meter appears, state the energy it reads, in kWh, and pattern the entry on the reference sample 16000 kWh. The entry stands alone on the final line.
16809 kWh
